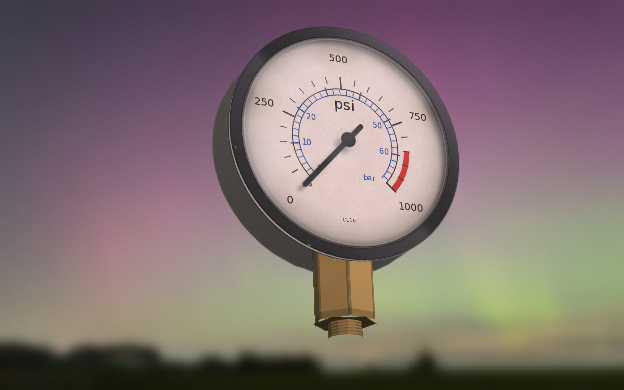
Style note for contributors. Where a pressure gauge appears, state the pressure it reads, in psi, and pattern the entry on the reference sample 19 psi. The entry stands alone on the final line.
0 psi
